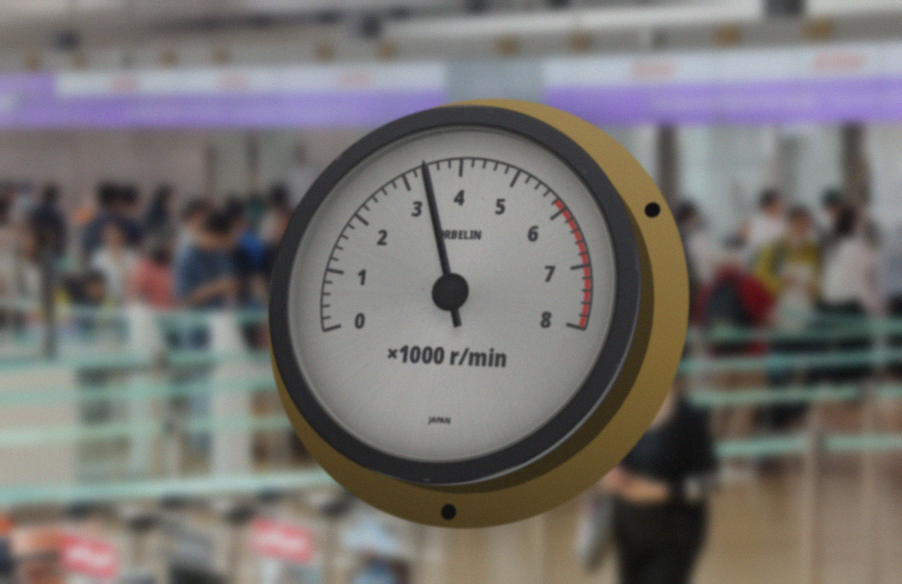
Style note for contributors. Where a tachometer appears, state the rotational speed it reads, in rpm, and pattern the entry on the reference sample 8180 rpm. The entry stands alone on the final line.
3400 rpm
